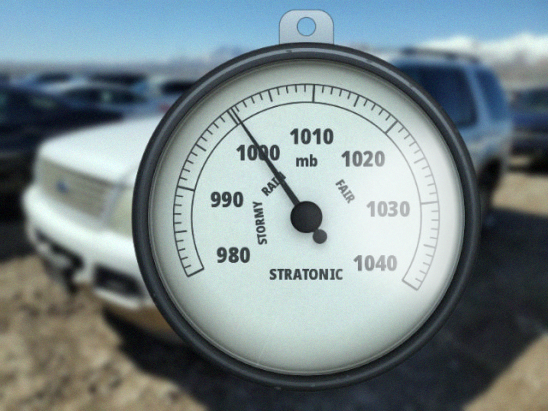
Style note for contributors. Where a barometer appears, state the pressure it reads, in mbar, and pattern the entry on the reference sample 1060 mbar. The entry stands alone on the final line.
1000.5 mbar
